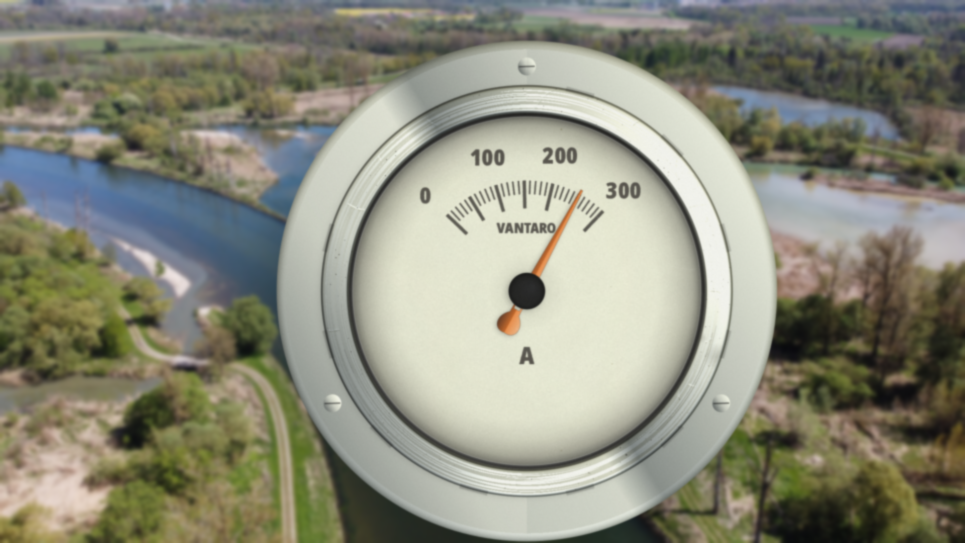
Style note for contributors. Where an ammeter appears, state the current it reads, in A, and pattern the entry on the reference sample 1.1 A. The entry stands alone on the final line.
250 A
